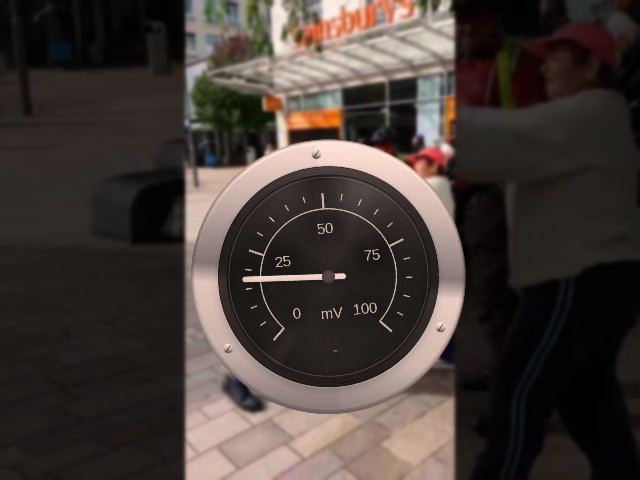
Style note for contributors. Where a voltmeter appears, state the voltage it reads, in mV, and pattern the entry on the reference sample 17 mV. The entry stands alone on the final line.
17.5 mV
